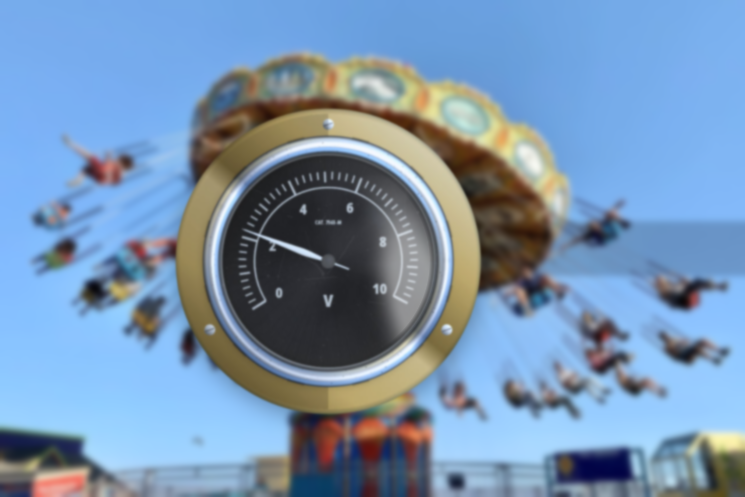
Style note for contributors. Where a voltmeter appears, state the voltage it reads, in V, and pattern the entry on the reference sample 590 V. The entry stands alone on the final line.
2.2 V
